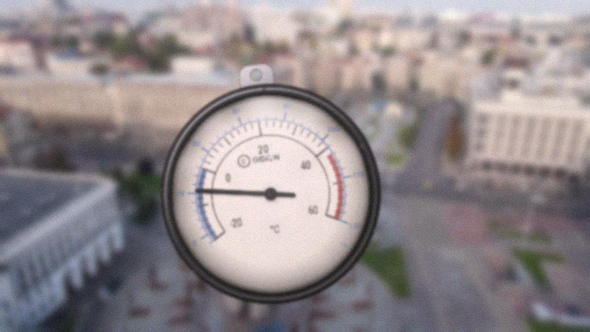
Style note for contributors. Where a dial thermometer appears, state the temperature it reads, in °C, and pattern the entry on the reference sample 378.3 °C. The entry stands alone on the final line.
-6 °C
